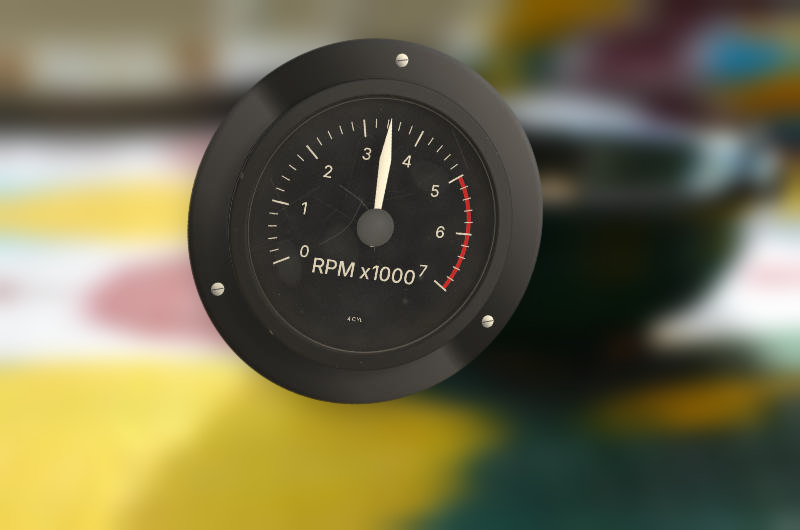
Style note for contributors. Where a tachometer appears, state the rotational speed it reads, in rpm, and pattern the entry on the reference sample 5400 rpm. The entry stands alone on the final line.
3400 rpm
